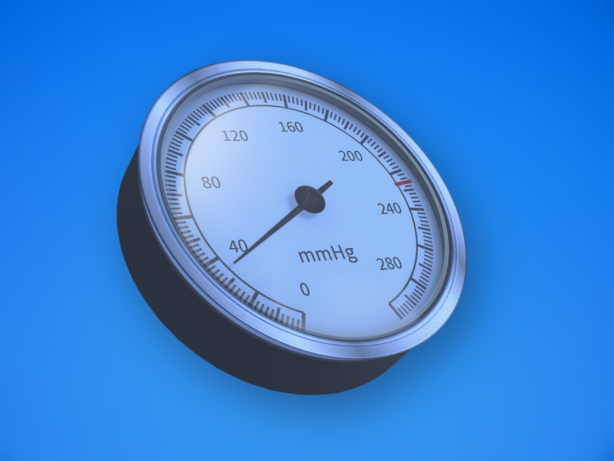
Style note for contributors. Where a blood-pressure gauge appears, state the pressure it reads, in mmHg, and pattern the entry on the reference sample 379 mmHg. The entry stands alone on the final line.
34 mmHg
